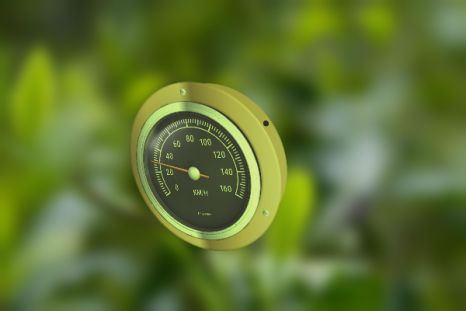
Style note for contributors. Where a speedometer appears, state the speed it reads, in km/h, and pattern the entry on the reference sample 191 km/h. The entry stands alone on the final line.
30 km/h
